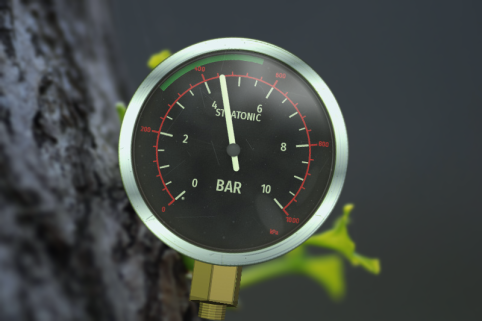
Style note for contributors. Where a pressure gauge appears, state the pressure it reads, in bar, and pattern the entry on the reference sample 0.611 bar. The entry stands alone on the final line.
4.5 bar
